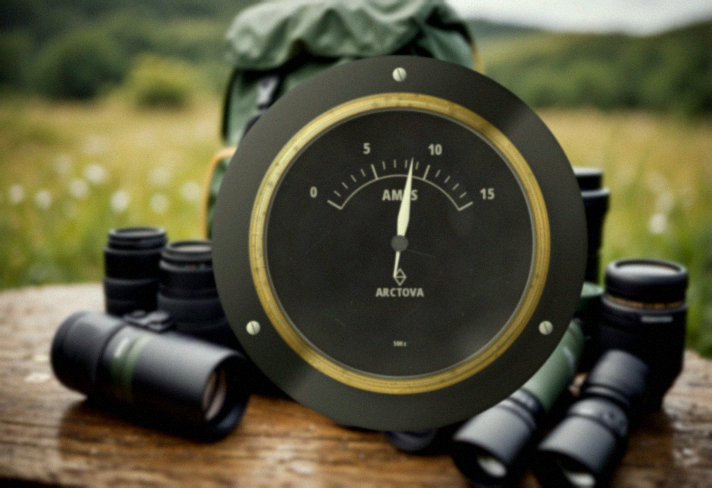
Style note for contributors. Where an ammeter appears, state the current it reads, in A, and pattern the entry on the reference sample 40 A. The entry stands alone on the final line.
8.5 A
